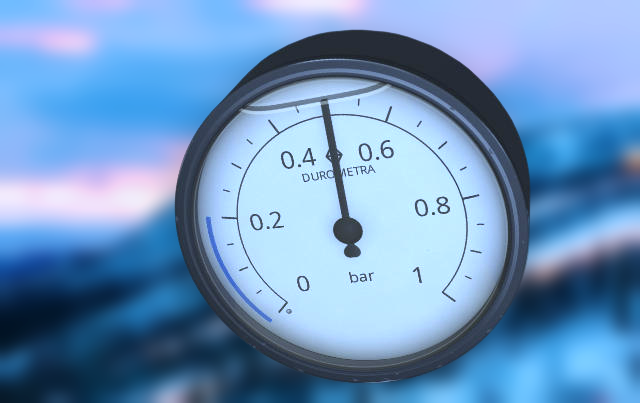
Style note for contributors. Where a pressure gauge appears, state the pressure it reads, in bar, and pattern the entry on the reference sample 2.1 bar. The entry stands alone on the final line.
0.5 bar
